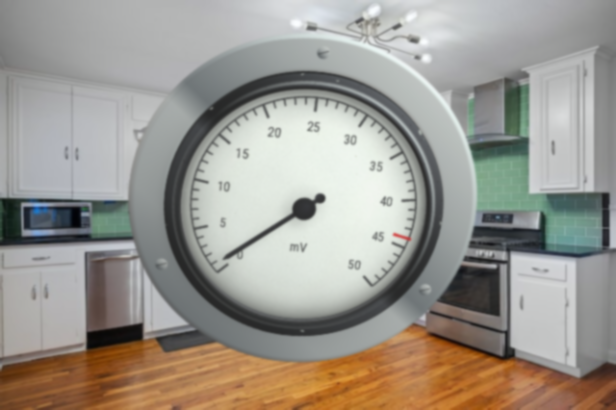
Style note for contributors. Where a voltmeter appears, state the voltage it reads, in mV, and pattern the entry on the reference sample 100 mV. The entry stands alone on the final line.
1 mV
